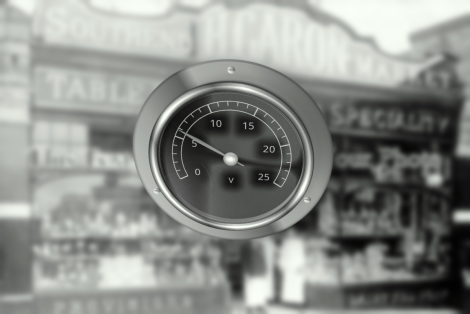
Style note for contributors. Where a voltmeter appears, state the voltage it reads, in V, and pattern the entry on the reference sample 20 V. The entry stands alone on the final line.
6 V
